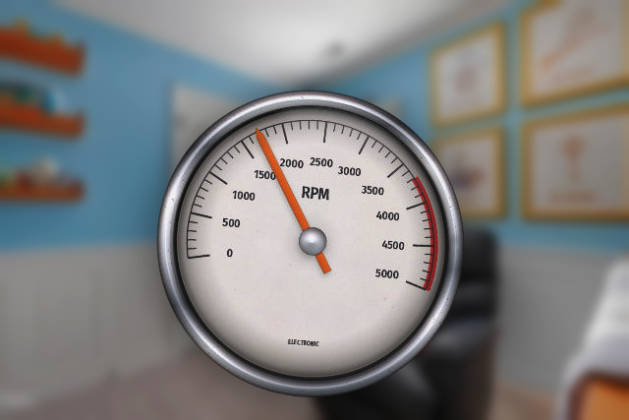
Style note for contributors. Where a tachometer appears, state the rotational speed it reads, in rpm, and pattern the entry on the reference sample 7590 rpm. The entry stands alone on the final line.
1700 rpm
